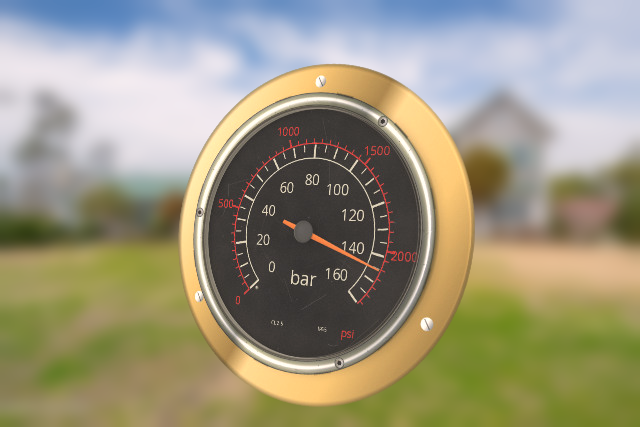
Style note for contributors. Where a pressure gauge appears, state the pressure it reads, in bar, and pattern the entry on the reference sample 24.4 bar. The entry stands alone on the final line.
145 bar
